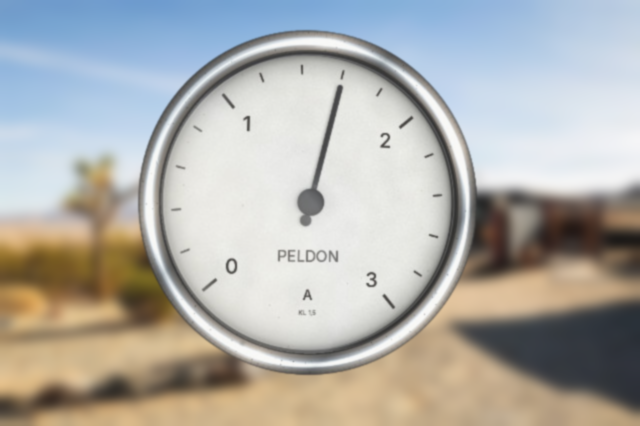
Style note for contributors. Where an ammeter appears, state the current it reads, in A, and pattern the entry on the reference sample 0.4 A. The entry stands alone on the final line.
1.6 A
